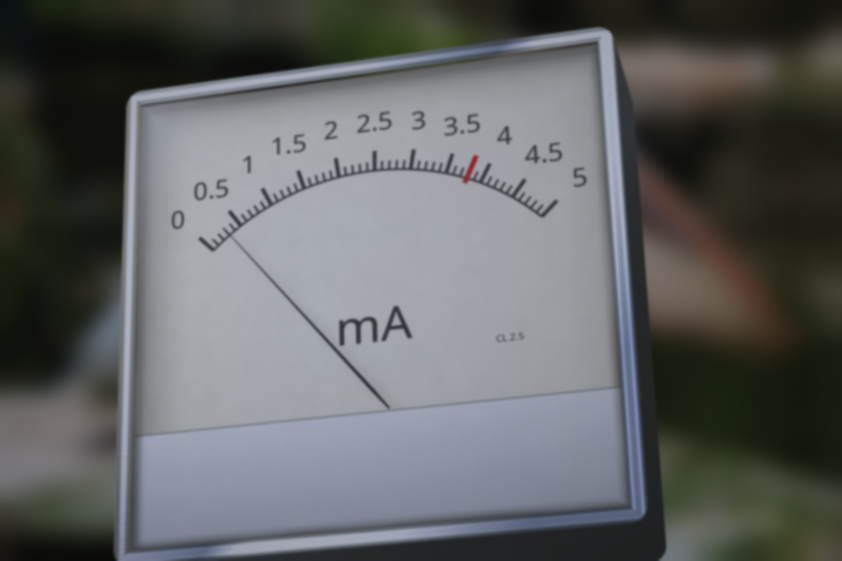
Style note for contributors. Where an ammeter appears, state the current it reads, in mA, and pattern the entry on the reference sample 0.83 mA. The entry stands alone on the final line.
0.3 mA
